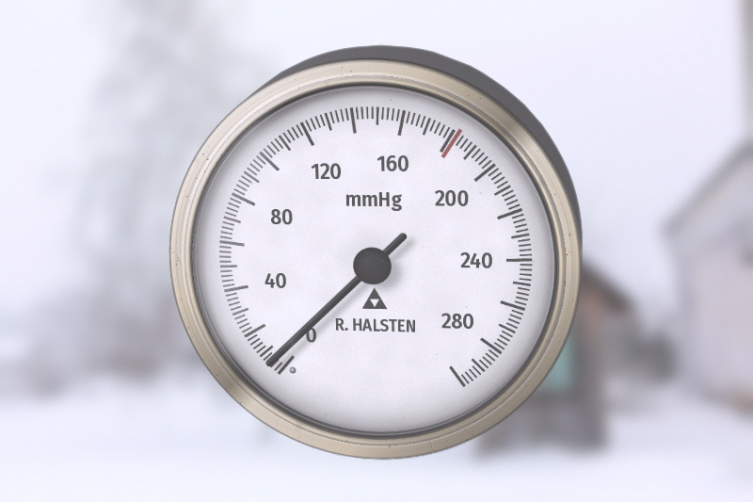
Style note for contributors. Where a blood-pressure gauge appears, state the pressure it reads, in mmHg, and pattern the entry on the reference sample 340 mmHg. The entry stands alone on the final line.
6 mmHg
